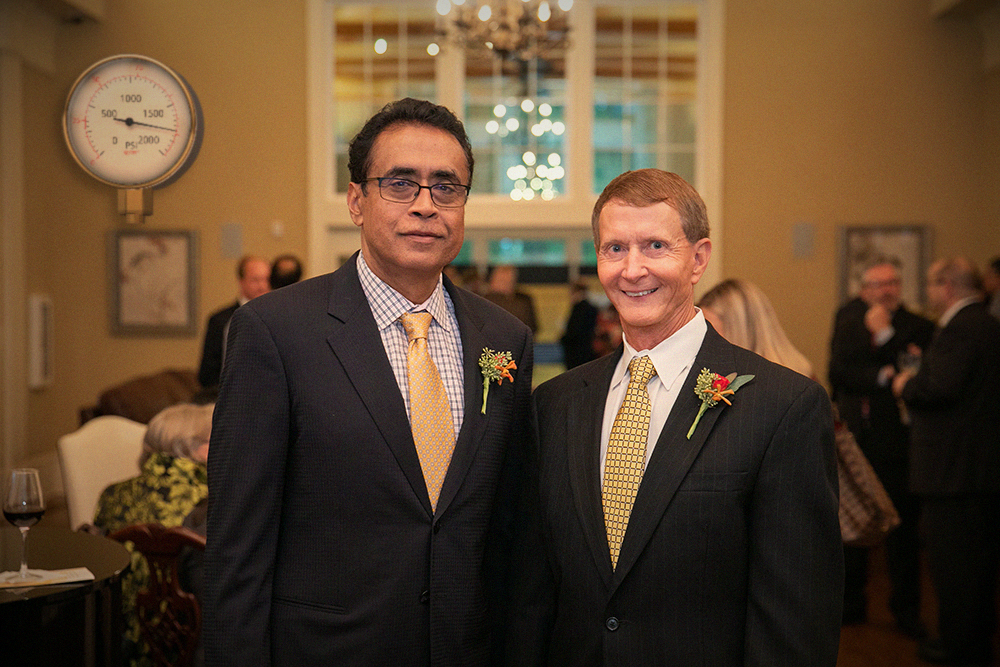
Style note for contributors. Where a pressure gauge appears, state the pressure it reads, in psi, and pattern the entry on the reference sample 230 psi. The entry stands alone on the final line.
1750 psi
